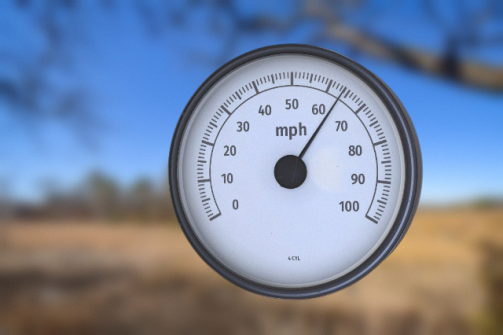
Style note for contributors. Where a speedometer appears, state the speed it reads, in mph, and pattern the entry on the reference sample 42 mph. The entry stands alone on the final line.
64 mph
